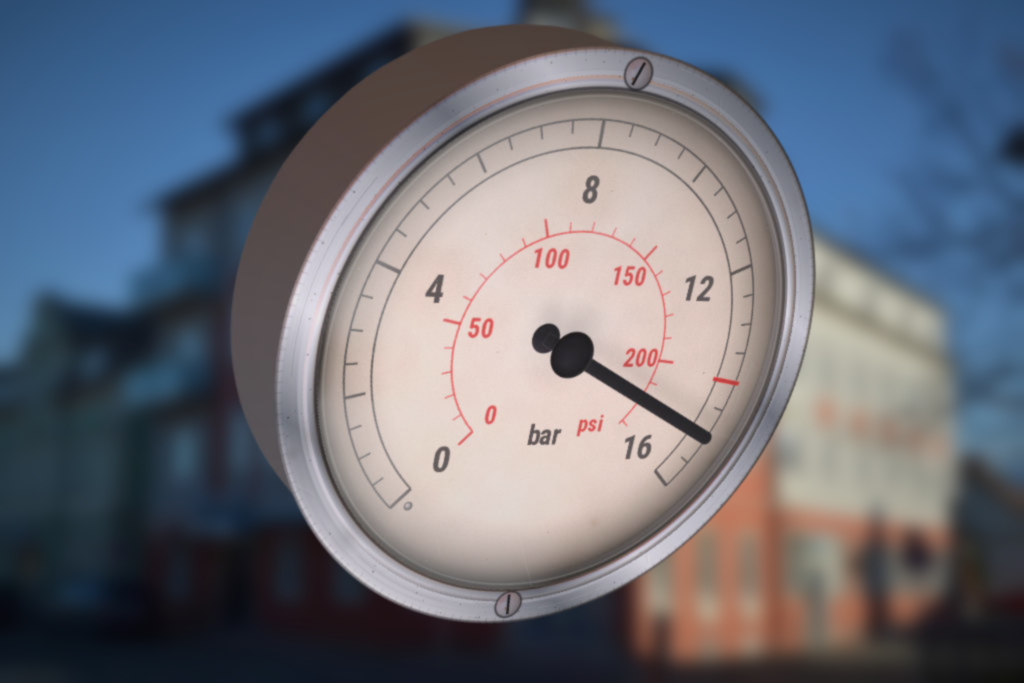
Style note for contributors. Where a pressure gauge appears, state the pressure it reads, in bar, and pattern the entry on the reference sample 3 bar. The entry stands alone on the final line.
15 bar
